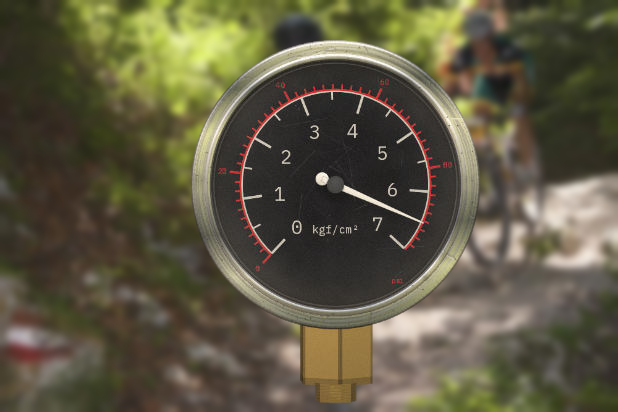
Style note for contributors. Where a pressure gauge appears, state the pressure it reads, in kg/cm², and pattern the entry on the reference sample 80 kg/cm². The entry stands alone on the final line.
6.5 kg/cm²
